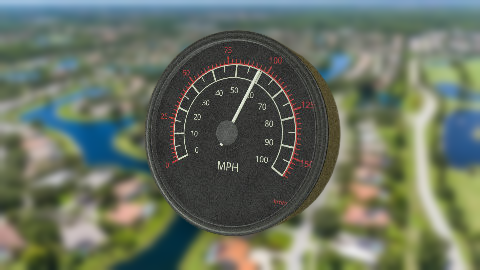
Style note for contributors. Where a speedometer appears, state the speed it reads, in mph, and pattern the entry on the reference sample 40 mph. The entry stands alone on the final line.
60 mph
